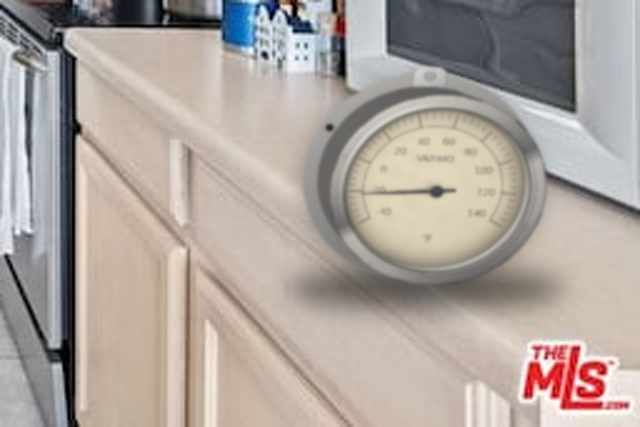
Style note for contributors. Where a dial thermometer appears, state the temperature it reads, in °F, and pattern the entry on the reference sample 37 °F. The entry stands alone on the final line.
-20 °F
